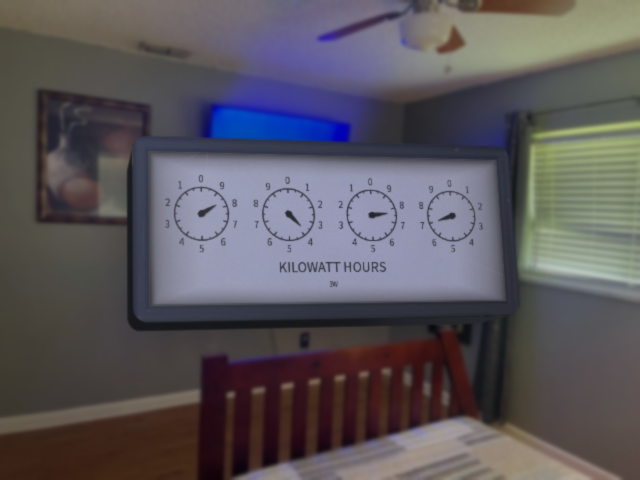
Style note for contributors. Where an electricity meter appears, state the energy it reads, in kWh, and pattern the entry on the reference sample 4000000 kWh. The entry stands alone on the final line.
8377 kWh
